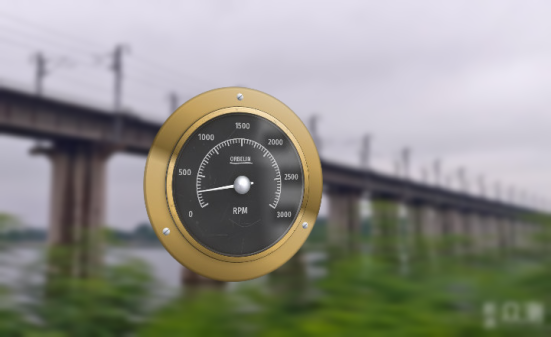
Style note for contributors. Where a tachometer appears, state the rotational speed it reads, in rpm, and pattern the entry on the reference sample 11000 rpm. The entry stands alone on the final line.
250 rpm
